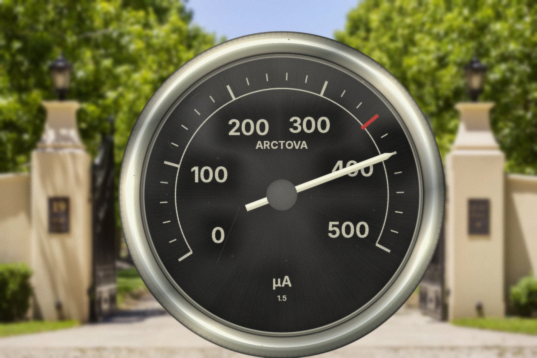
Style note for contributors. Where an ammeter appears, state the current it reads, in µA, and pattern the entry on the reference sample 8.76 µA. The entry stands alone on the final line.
400 µA
